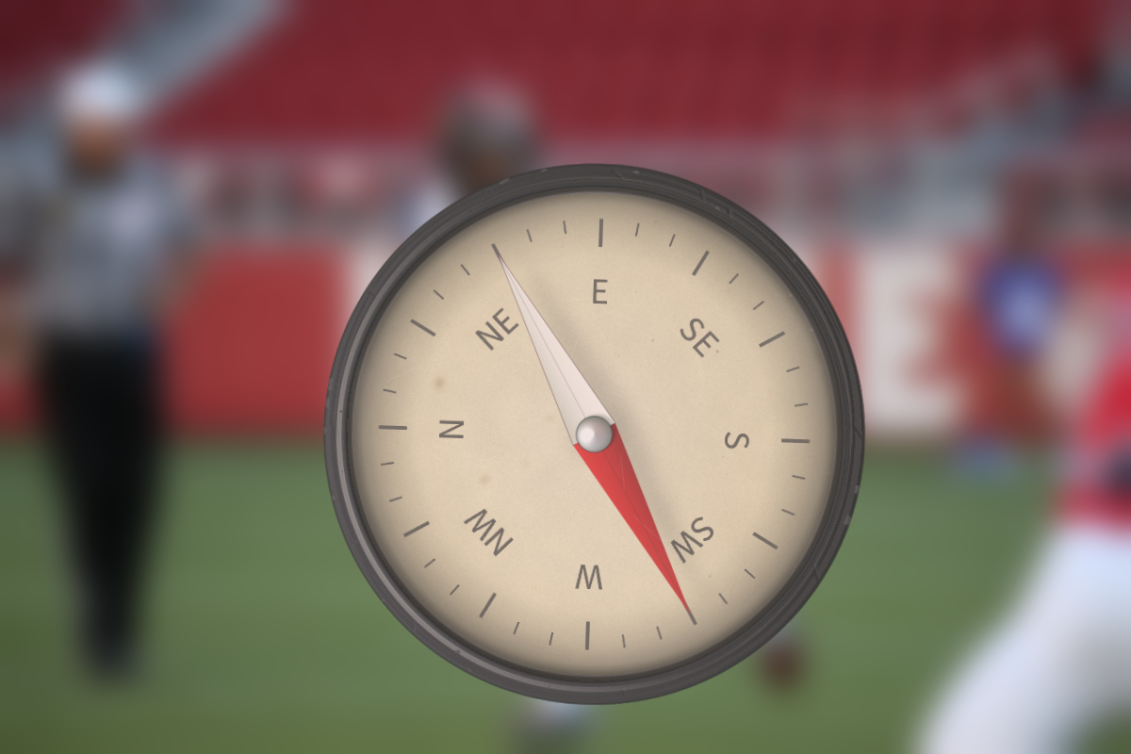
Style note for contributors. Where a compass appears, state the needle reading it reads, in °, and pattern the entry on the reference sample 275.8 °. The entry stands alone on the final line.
240 °
